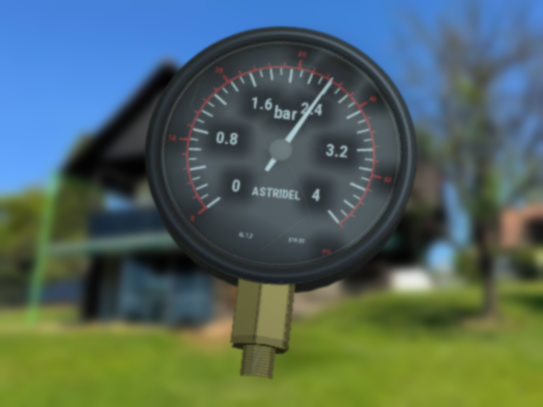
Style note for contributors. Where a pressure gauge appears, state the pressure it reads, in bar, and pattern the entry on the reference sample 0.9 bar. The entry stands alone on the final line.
2.4 bar
